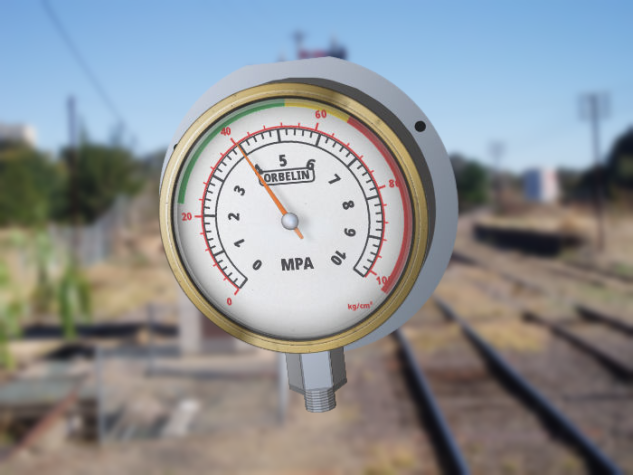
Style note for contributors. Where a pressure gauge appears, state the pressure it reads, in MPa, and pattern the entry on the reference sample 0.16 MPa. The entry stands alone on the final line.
4 MPa
